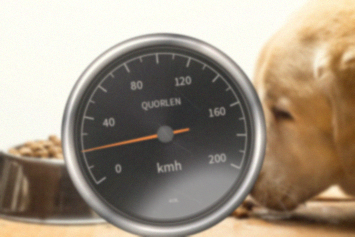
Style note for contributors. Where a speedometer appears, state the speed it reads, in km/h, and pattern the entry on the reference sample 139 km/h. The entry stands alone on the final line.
20 km/h
